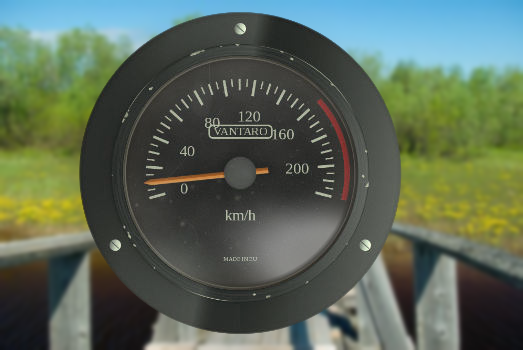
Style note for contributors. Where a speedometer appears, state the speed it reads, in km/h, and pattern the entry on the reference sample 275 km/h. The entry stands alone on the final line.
10 km/h
